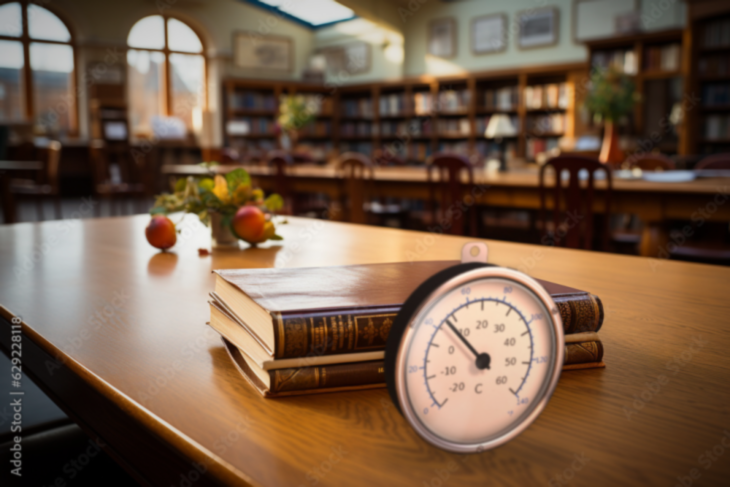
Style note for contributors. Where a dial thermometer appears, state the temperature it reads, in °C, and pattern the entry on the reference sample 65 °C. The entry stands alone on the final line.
7.5 °C
